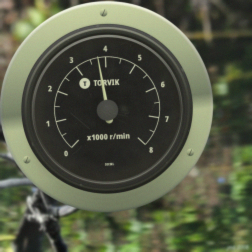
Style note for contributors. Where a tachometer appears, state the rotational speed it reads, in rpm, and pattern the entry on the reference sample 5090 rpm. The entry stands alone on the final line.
3750 rpm
